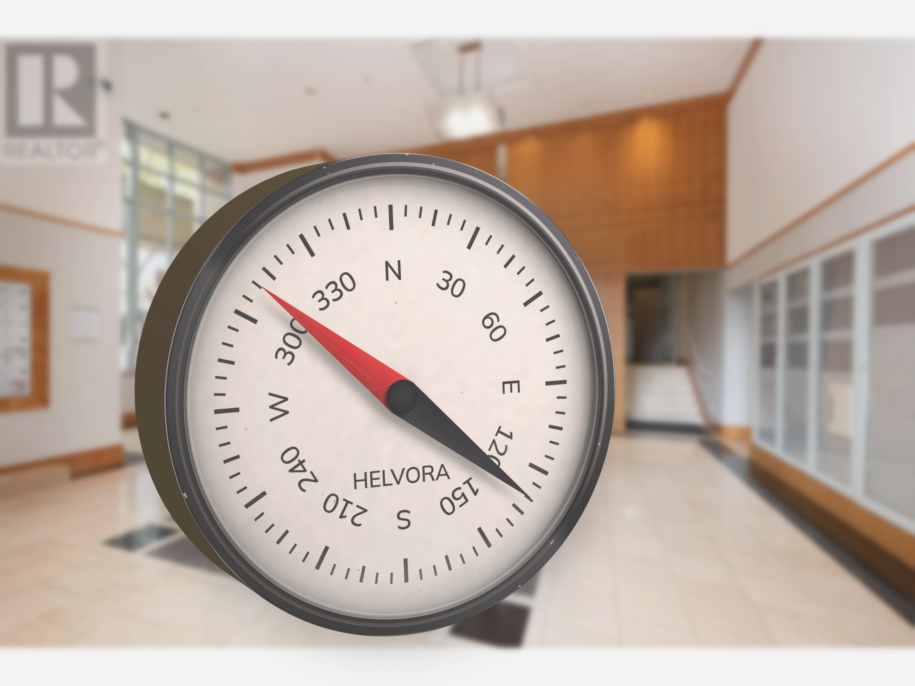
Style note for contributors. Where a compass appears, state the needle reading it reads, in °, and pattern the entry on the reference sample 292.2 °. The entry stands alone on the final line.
310 °
